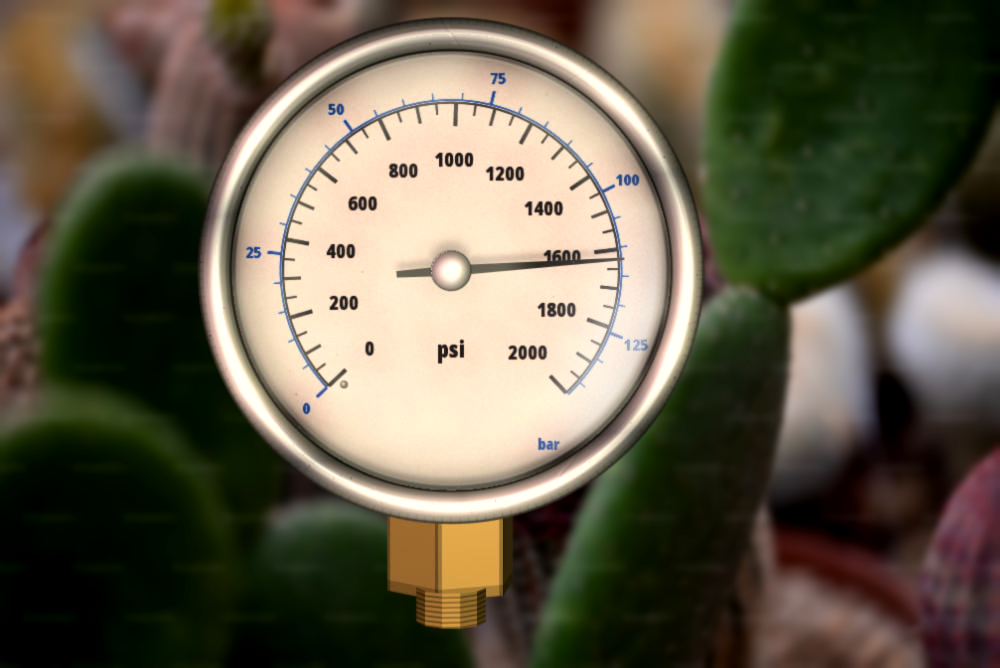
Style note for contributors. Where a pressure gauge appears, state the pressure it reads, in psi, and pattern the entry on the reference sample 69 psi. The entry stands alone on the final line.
1625 psi
